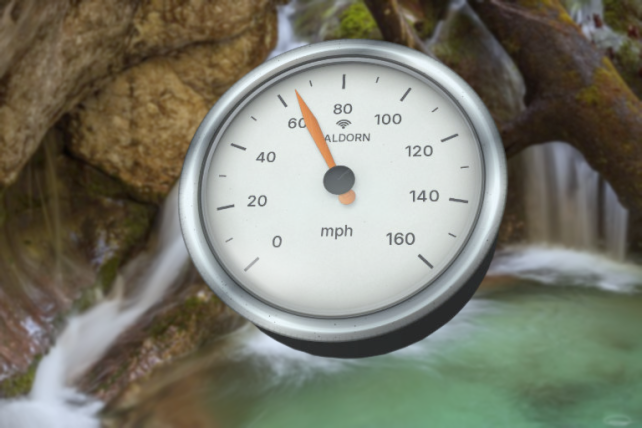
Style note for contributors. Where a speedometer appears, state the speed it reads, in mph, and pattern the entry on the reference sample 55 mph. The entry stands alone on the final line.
65 mph
